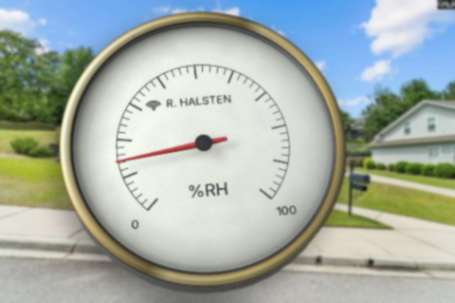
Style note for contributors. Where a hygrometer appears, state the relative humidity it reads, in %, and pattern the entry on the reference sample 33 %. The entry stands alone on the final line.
14 %
